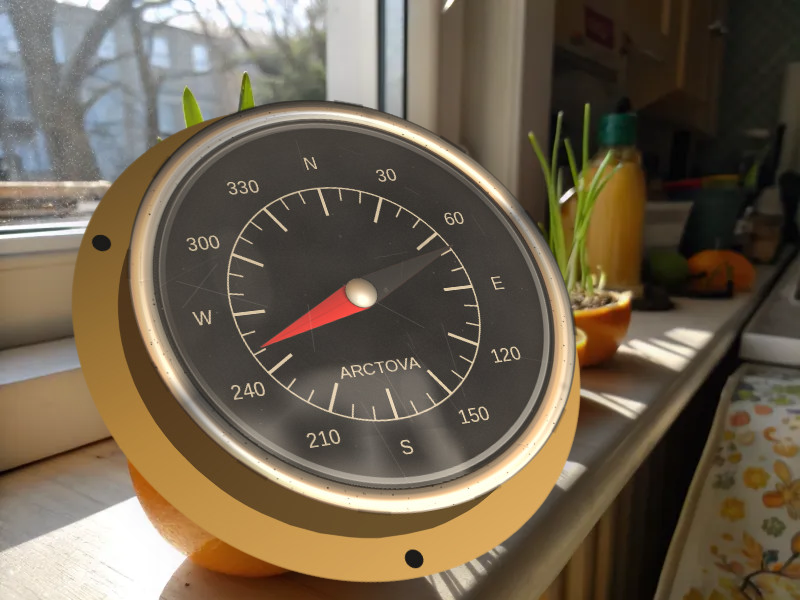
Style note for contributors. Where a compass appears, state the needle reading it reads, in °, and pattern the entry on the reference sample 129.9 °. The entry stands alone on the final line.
250 °
